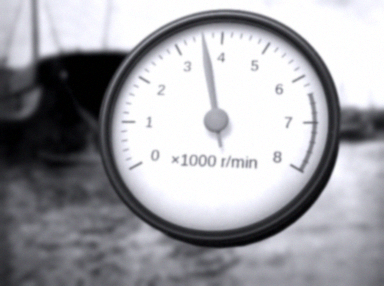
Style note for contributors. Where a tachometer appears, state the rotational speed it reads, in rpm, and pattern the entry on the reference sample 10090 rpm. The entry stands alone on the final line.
3600 rpm
